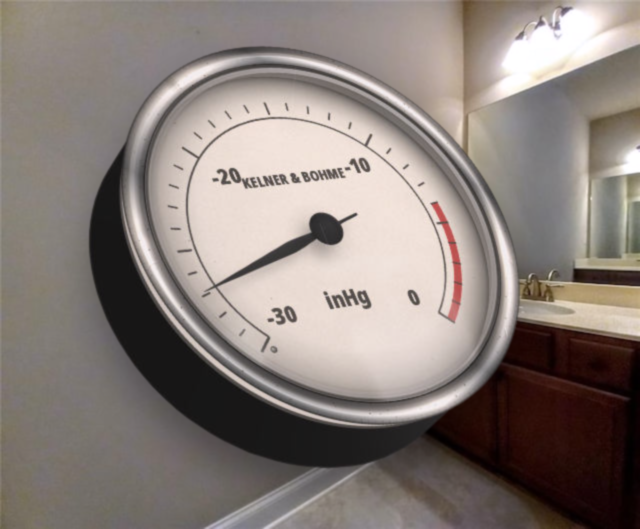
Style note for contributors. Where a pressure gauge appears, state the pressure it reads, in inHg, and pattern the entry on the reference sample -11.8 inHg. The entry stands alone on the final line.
-27 inHg
